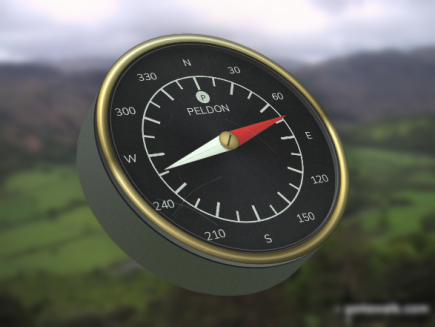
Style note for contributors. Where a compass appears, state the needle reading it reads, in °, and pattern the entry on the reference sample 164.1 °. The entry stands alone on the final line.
75 °
